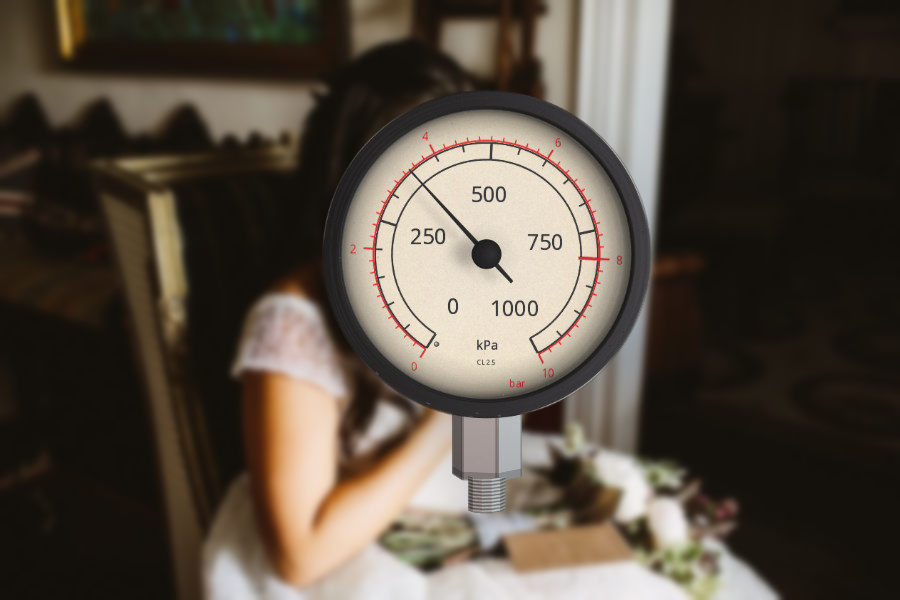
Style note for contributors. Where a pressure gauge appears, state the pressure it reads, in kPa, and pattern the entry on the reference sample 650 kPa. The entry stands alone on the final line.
350 kPa
